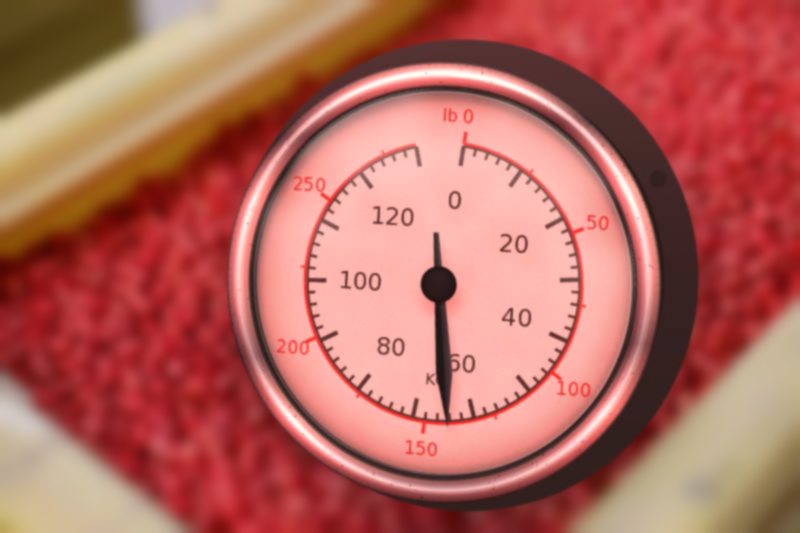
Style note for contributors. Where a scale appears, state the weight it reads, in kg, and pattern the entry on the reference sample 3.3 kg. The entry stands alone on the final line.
64 kg
